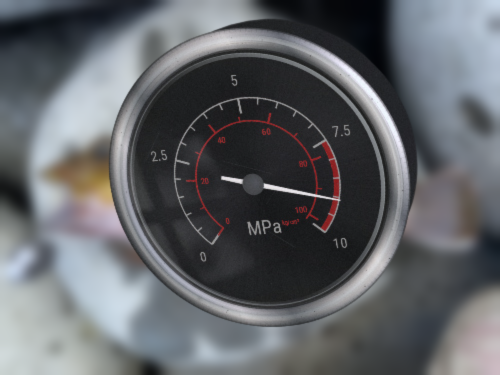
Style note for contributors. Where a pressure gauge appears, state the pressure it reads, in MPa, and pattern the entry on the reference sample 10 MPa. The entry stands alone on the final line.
9 MPa
